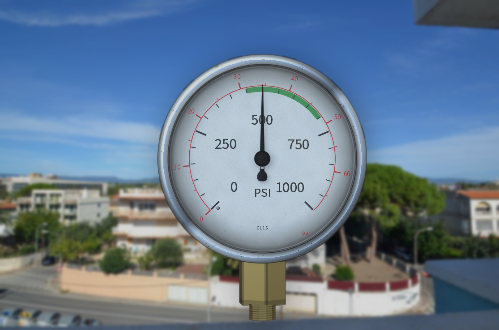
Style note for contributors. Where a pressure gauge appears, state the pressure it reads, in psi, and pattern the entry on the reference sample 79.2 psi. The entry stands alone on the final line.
500 psi
